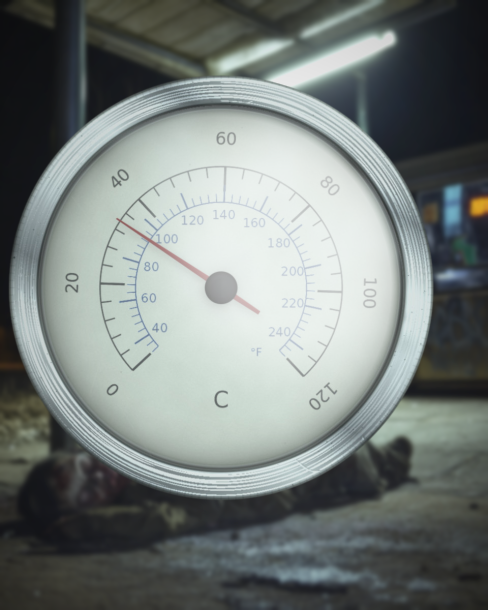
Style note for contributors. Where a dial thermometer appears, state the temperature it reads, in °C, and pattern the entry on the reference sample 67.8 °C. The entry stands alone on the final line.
34 °C
